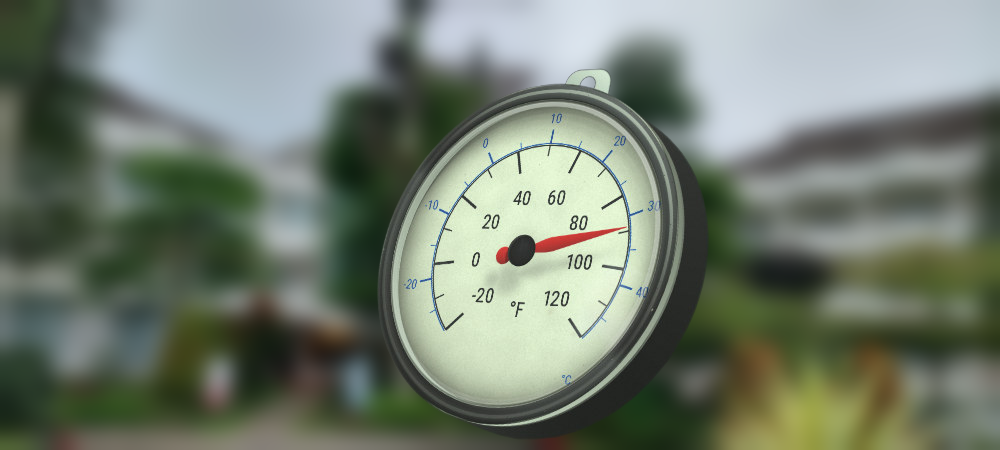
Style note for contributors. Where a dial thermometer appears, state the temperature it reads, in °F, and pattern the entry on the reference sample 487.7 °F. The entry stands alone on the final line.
90 °F
